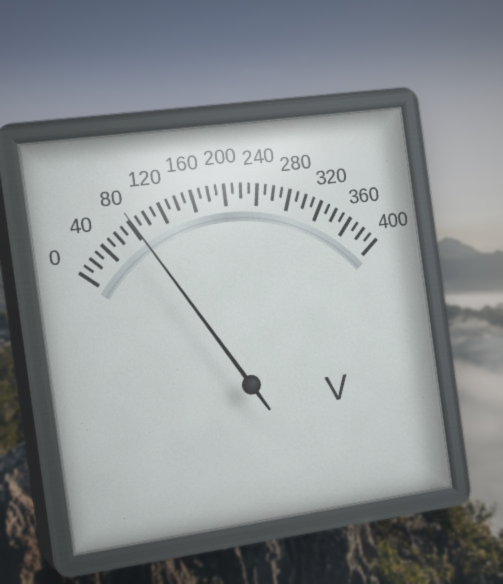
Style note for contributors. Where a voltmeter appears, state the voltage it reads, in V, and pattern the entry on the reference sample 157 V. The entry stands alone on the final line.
80 V
